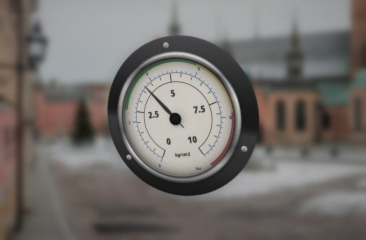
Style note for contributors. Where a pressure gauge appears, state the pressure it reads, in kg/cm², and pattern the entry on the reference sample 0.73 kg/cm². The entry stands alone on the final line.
3.75 kg/cm²
